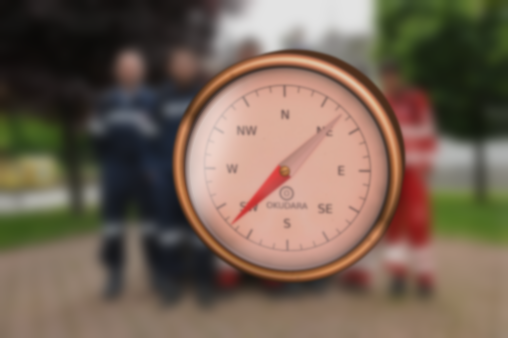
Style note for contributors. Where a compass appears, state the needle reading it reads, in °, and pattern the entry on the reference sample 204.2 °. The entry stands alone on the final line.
225 °
